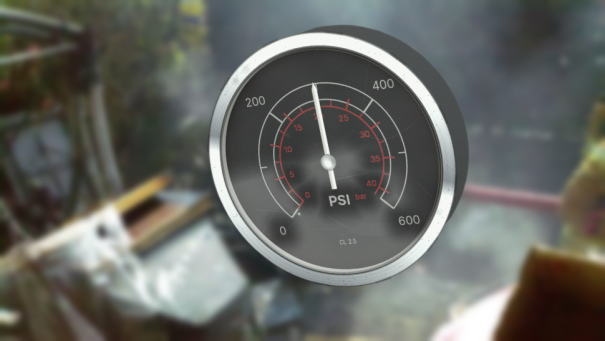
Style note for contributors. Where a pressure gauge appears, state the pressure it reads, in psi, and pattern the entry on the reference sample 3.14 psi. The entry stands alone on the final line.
300 psi
